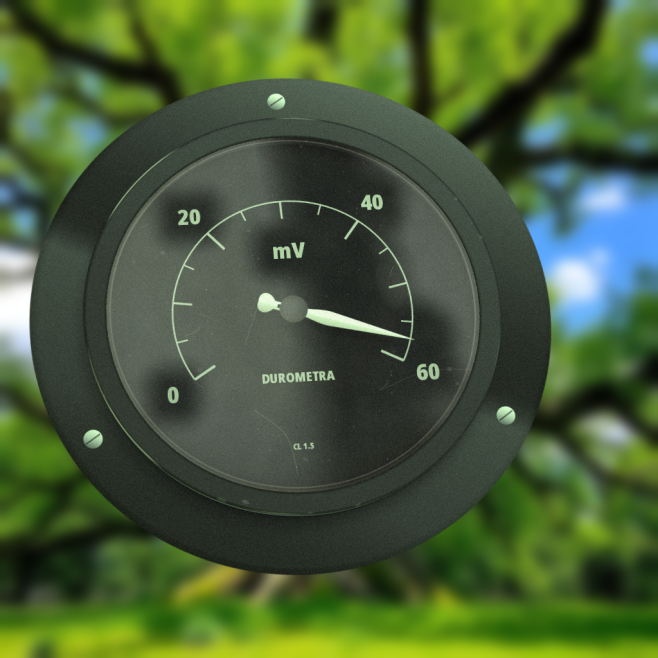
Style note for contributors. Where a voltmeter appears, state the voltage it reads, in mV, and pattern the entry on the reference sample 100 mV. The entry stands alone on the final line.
57.5 mV
